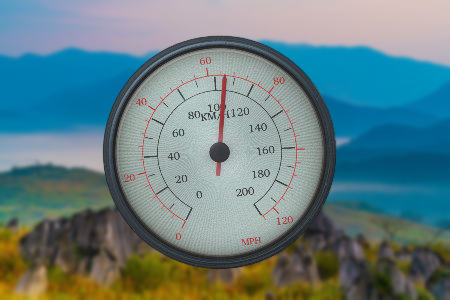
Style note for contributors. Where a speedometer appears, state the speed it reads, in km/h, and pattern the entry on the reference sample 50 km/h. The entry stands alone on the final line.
105 km/h
